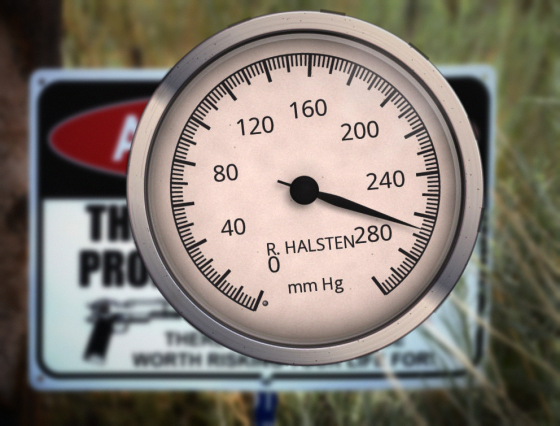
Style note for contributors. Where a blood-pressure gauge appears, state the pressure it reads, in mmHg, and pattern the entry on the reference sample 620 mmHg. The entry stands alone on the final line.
266 mmHg
